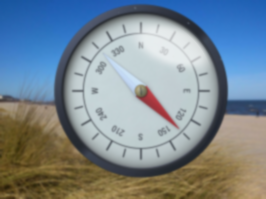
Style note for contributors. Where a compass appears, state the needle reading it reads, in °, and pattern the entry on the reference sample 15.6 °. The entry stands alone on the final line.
135 °
